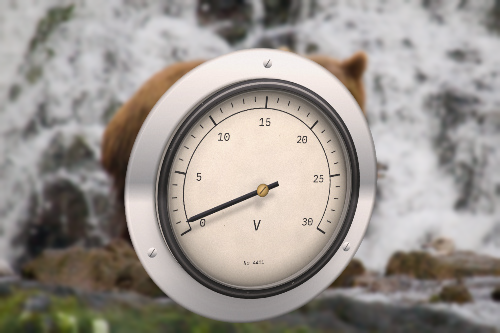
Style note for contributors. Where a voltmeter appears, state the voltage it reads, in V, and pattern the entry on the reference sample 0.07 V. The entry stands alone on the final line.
1 V
